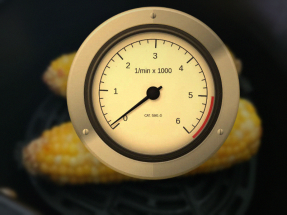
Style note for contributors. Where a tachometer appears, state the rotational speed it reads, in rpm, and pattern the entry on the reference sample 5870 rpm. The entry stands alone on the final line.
100 rpm
